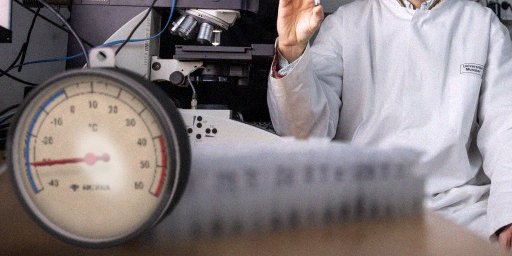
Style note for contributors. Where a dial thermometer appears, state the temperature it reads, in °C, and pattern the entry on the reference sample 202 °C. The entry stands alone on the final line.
-30 °C
